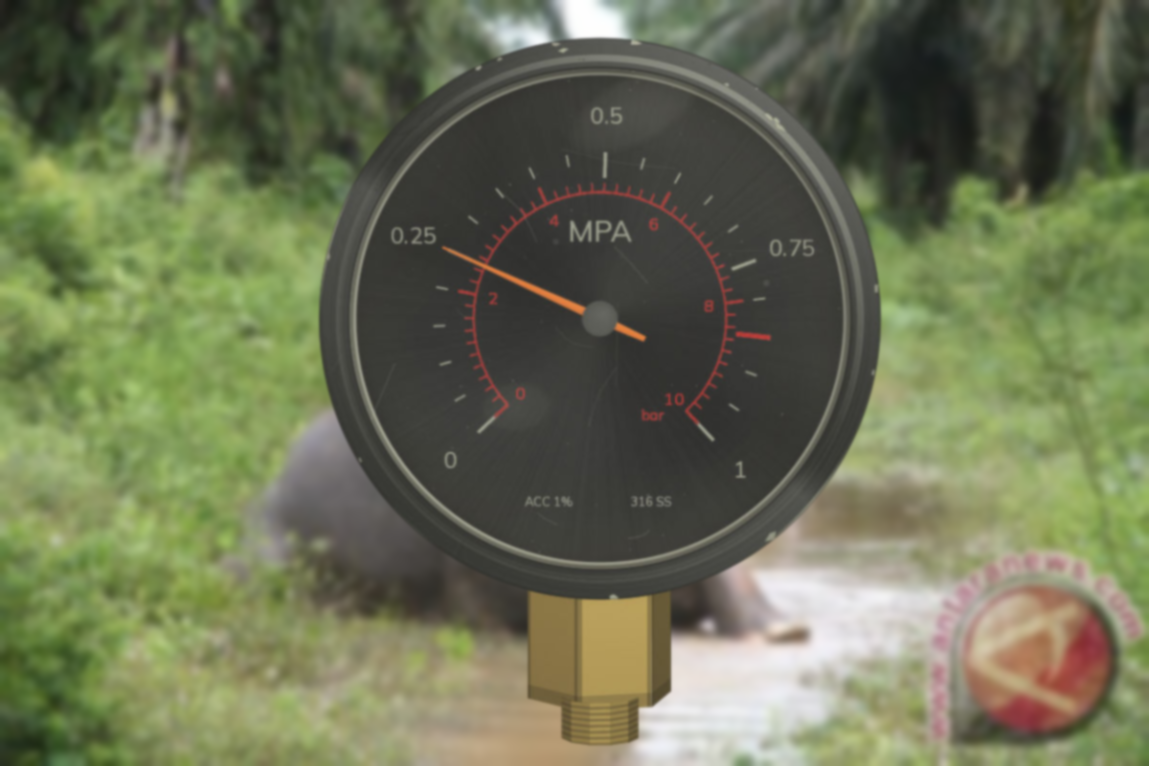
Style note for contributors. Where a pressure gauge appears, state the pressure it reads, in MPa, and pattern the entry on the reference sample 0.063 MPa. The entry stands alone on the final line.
0.25 MPa
